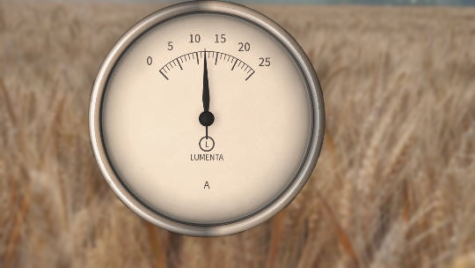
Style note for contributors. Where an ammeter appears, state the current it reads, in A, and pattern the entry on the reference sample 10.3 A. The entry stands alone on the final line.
12 A
